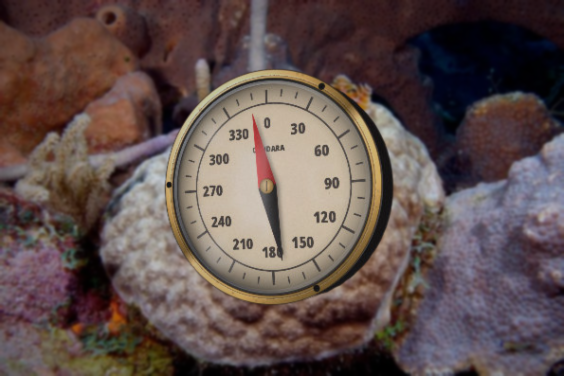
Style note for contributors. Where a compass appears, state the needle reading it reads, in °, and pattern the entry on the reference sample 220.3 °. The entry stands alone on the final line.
350 °
